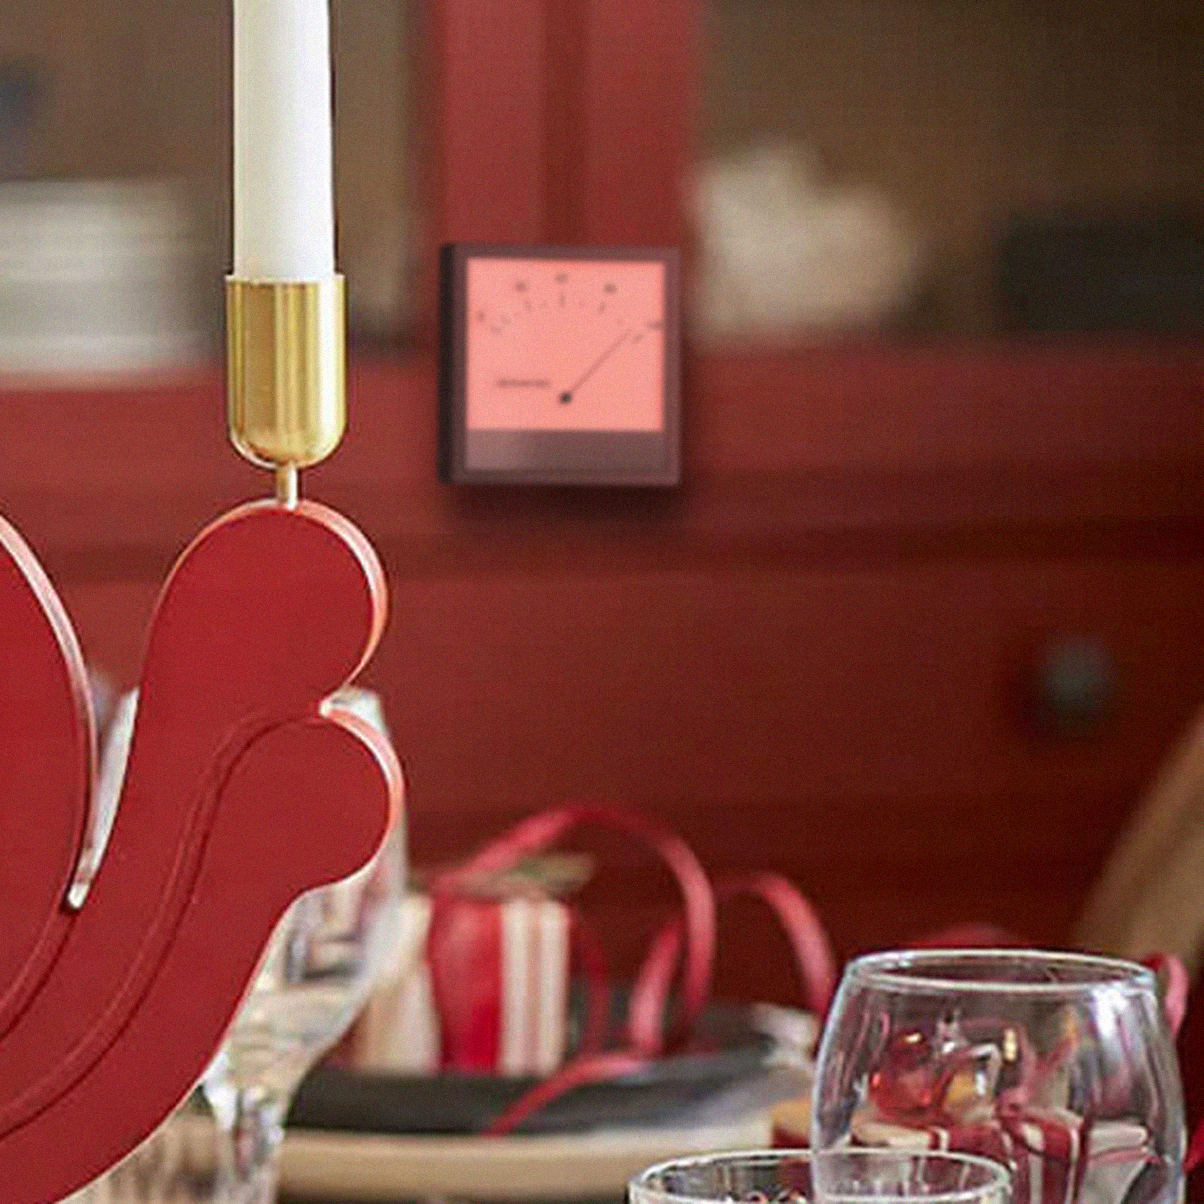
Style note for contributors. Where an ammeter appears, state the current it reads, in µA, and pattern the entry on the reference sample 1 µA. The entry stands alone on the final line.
95 µA
